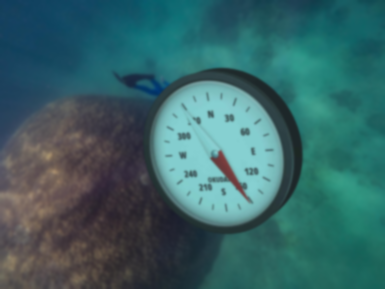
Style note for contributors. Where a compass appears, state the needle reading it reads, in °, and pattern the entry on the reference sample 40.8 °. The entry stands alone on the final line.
150 °
